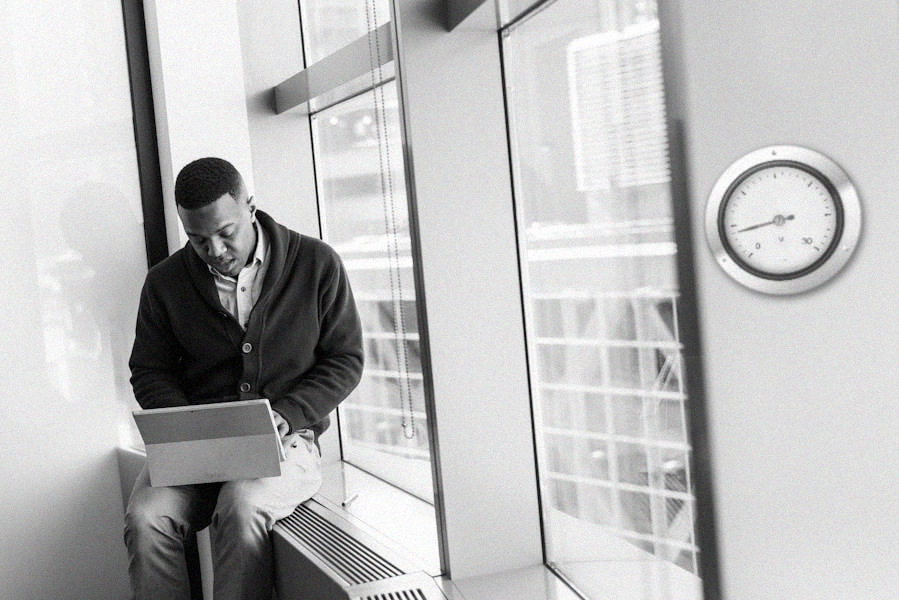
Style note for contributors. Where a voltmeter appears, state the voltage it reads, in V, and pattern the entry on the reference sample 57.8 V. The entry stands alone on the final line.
4 V
